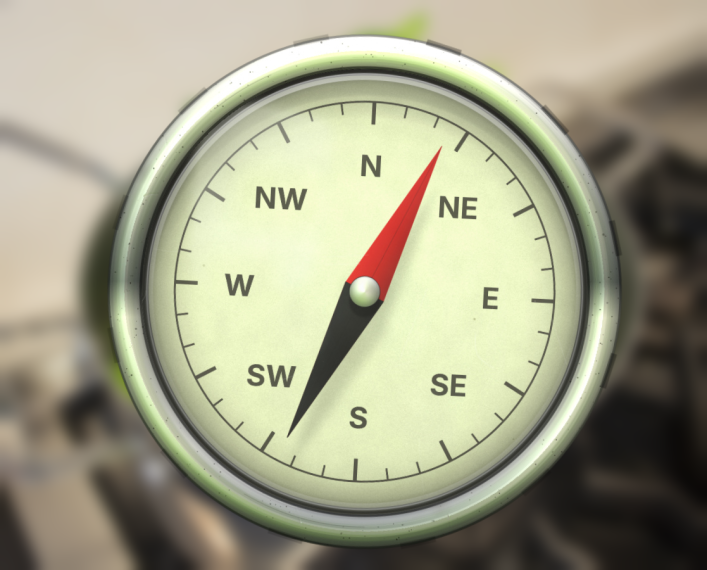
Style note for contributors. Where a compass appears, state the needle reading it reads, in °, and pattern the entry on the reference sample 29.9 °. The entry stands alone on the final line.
25 °
